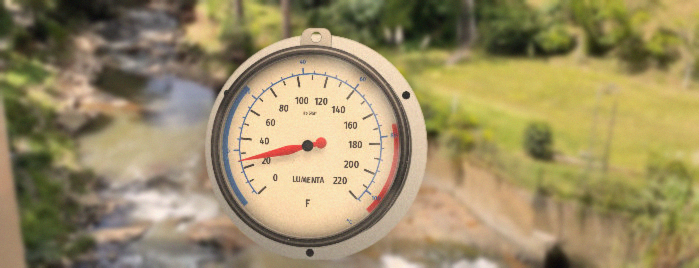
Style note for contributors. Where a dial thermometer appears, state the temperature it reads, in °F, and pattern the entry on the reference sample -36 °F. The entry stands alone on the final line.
25 °F
